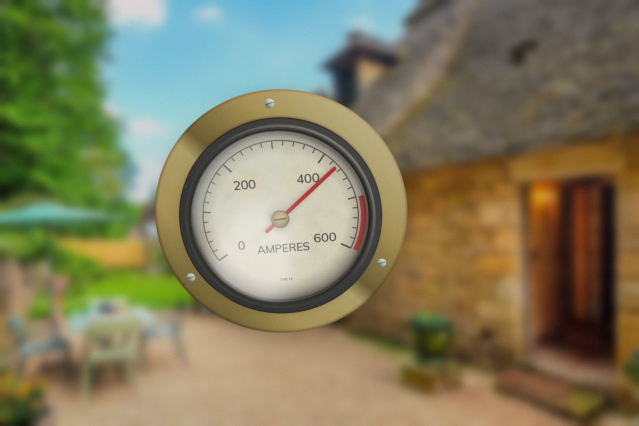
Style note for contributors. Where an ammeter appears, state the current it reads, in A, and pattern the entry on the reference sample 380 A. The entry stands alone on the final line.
430 A
